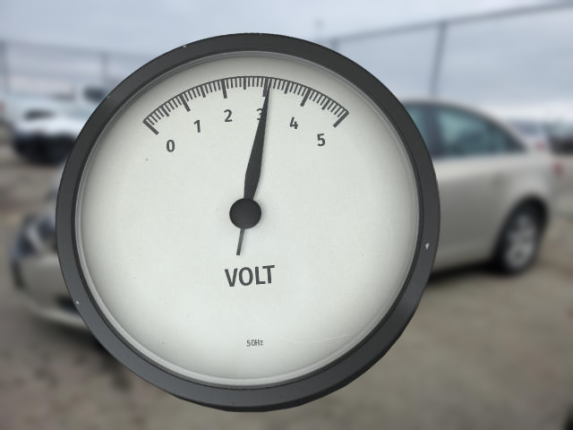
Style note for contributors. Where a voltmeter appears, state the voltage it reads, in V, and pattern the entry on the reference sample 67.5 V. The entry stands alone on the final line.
3.1 V
